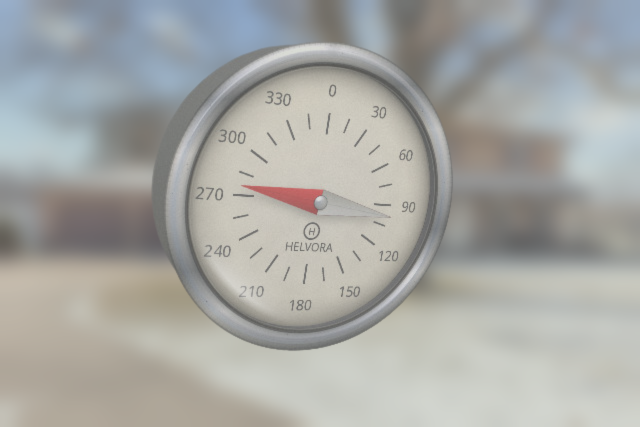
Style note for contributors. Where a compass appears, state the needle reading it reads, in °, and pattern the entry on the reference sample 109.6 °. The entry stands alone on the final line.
277.5 °
